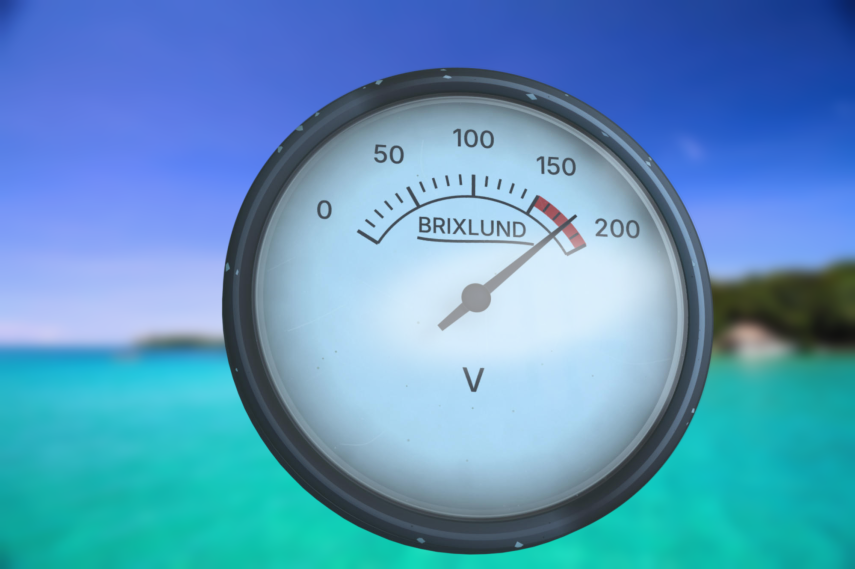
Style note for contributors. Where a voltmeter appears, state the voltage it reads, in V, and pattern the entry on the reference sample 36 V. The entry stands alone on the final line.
180 V
